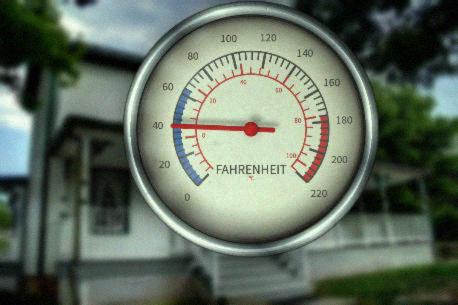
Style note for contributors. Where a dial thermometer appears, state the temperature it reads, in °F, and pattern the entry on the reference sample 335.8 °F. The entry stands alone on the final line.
40 °F
